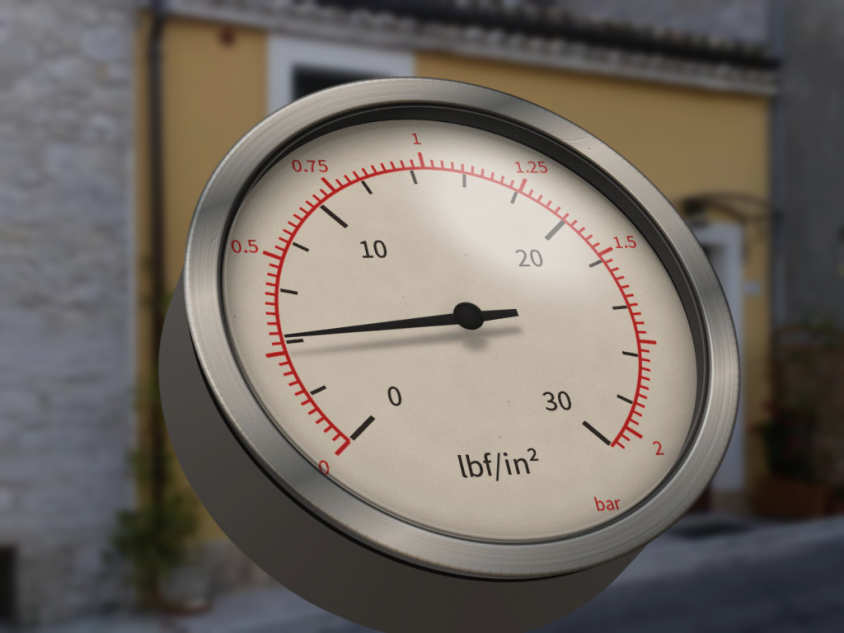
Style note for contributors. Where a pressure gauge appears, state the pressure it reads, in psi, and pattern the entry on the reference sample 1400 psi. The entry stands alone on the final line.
4 psi
